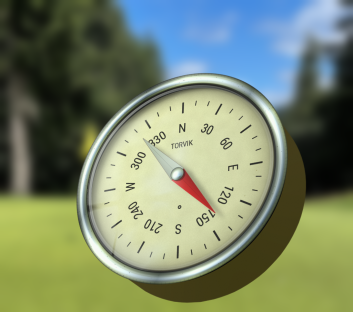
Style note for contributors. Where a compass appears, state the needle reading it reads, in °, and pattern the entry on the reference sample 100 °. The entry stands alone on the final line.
140 °
